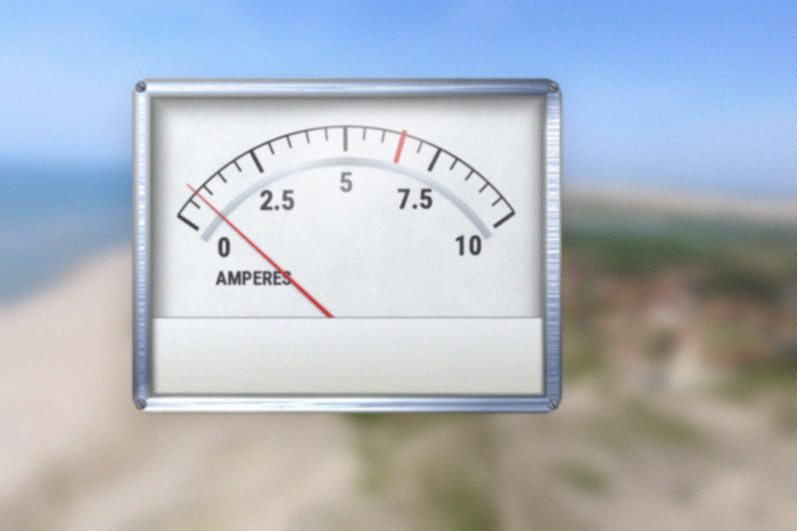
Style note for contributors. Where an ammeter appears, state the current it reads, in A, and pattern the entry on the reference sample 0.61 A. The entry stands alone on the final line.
0.75 A
